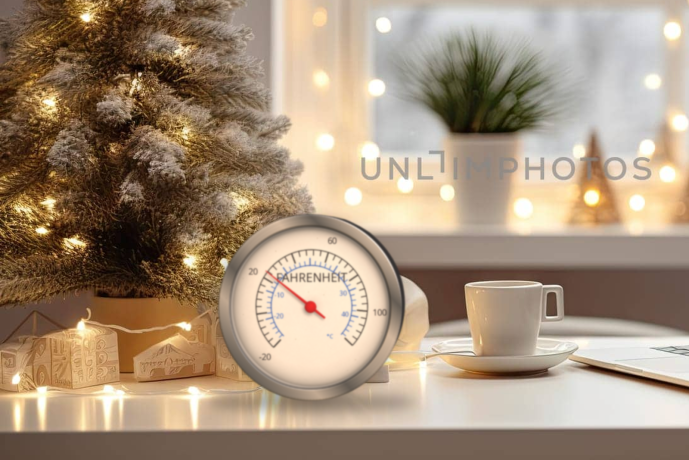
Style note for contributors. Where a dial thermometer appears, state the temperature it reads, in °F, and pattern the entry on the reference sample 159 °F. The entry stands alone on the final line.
24 °F
